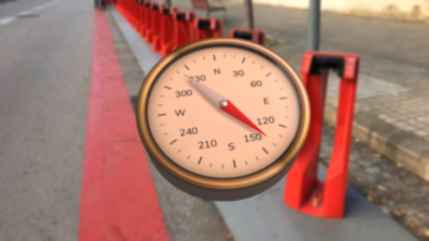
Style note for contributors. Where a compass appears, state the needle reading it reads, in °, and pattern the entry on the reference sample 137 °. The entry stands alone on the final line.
140 °
